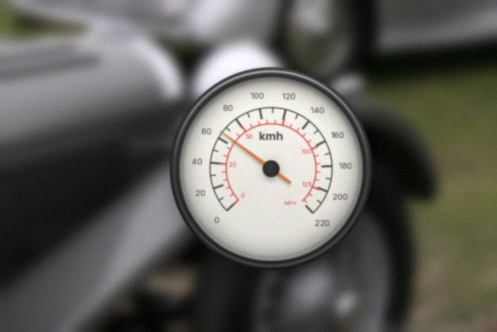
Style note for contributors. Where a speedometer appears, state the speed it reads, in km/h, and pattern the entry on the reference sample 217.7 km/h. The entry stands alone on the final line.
65 km/h
